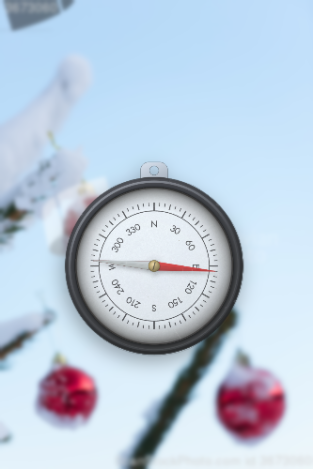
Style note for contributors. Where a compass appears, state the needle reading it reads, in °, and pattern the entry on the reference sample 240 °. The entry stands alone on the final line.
95 °
